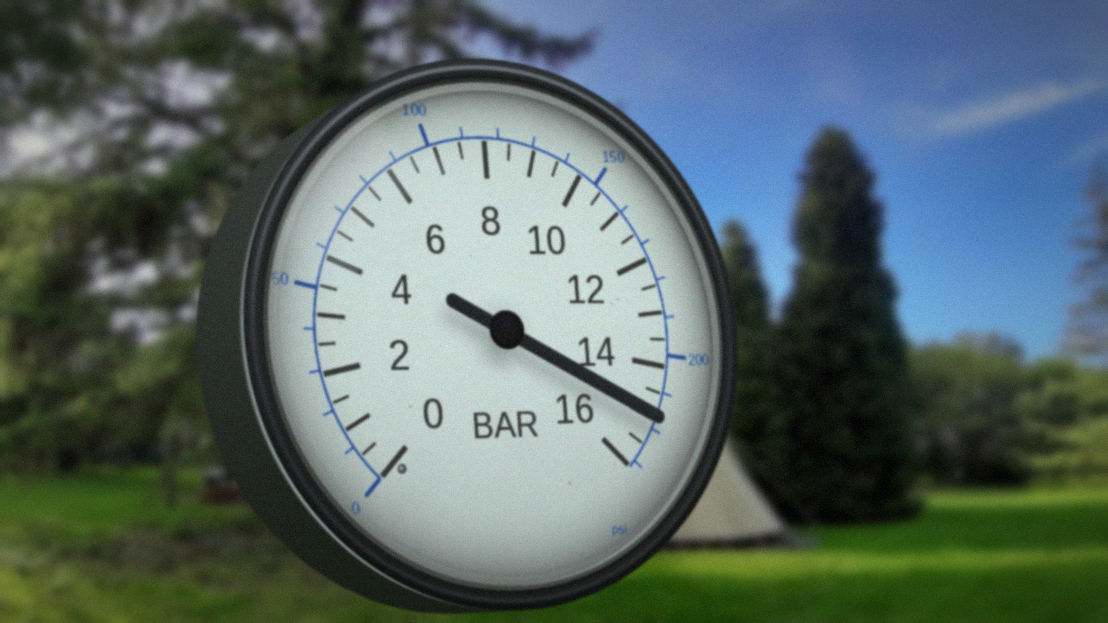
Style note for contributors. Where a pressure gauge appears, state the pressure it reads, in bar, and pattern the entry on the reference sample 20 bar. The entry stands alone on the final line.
15 bar
